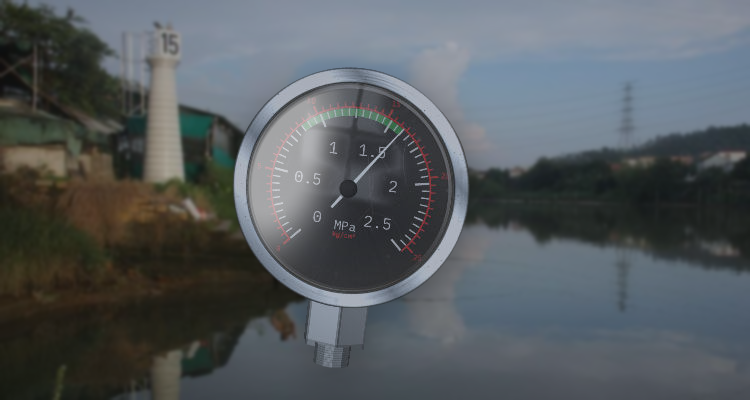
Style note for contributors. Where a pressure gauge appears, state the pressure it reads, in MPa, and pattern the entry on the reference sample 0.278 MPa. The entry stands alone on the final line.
1.6 MPa
